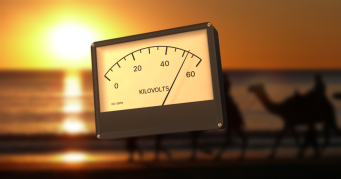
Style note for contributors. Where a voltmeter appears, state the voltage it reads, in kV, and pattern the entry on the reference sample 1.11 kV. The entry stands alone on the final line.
52.5 kV
